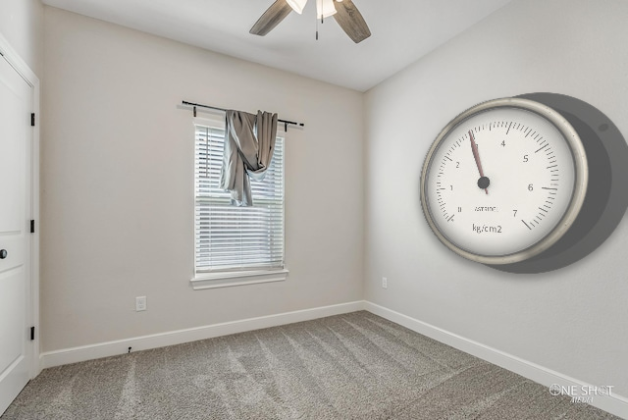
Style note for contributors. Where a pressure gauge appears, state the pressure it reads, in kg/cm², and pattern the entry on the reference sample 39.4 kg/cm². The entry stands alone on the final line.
3 kg/cm²
